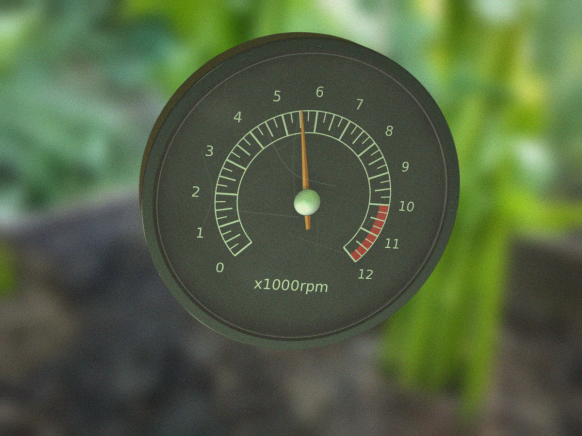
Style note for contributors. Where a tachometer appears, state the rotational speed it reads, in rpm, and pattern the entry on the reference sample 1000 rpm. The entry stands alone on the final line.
5500 rpm
